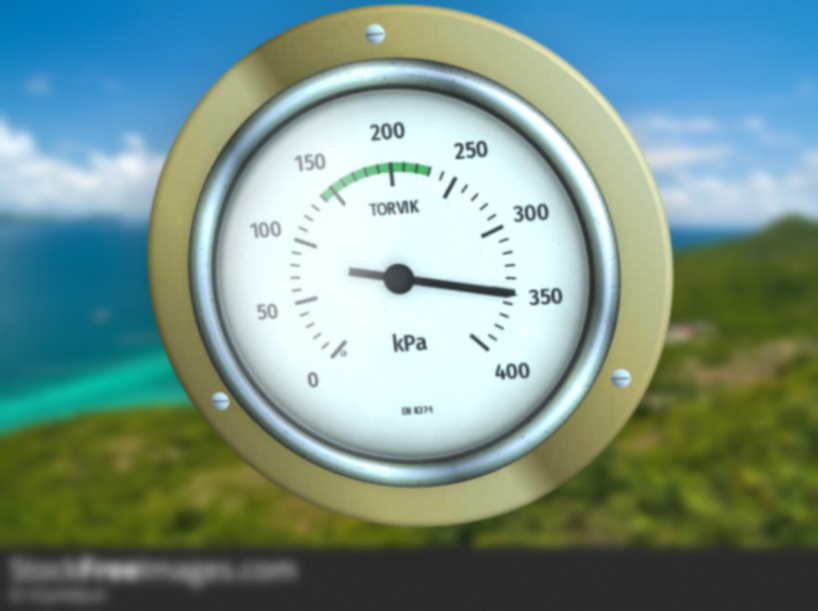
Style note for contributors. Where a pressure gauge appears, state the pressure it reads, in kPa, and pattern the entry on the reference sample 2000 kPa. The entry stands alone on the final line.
350 kPa
